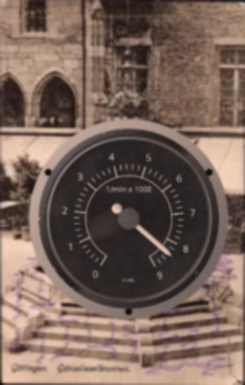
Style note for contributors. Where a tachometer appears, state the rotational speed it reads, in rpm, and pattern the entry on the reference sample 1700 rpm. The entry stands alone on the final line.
8400 rpm
